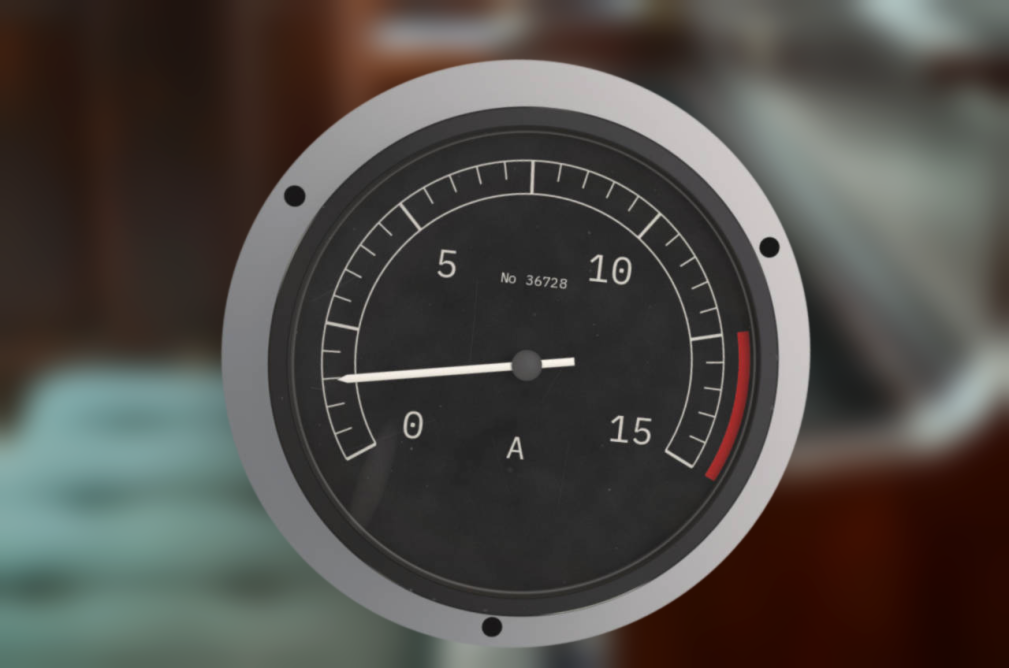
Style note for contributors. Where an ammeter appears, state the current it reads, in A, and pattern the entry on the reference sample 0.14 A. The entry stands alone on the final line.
1.5 A
